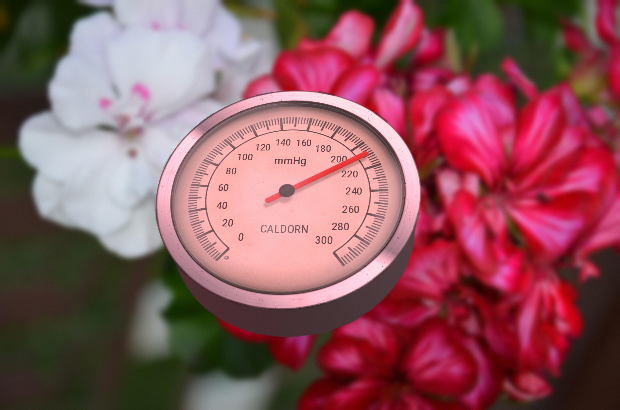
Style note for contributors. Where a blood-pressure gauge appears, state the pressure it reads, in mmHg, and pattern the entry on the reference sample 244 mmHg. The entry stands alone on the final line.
210 mmHg
